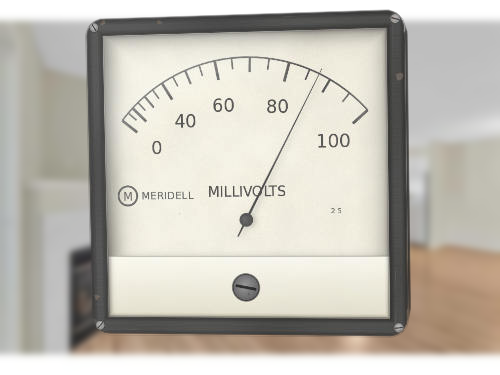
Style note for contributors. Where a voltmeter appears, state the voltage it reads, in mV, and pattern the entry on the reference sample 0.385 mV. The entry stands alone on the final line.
87.5 mV
